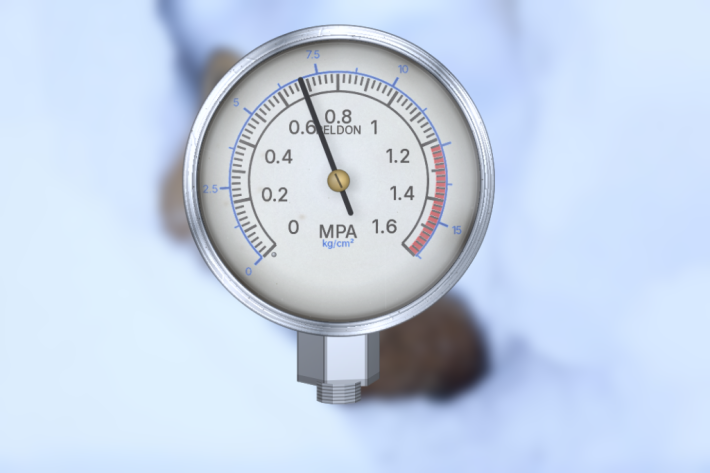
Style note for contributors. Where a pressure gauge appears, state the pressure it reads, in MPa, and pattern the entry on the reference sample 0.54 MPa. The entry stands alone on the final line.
0.68 MPa
